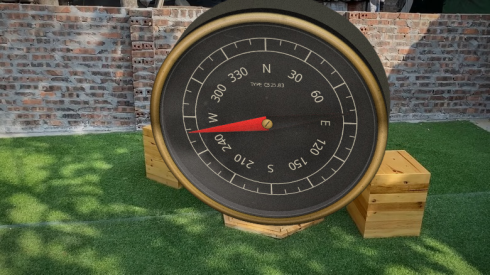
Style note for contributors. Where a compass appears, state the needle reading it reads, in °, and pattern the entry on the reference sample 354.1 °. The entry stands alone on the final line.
260 °
